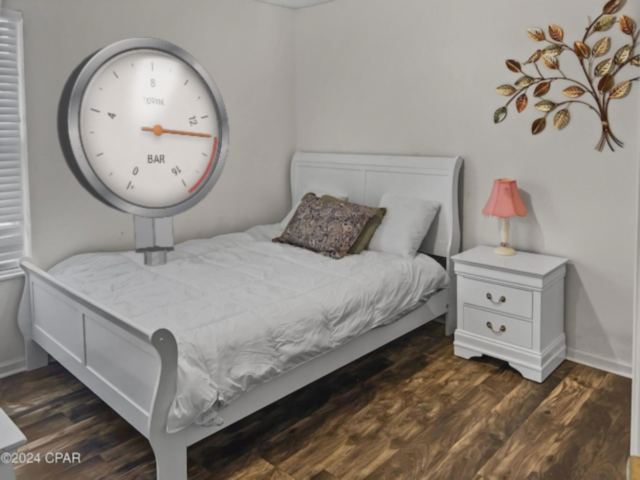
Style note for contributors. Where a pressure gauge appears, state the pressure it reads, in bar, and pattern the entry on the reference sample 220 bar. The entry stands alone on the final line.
13 bar
